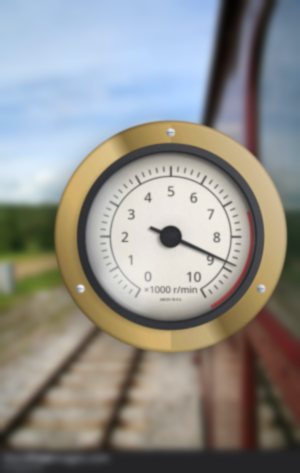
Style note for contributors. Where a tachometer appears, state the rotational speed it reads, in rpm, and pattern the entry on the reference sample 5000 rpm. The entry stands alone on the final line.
8800 rpm
